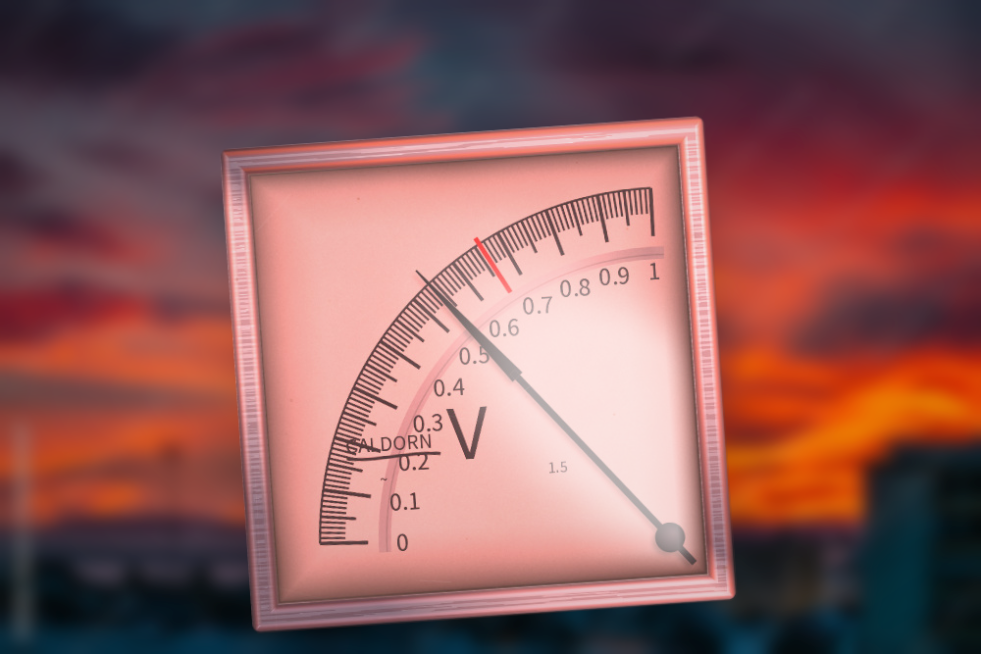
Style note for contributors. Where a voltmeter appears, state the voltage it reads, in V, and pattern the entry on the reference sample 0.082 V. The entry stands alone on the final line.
0.54 V
